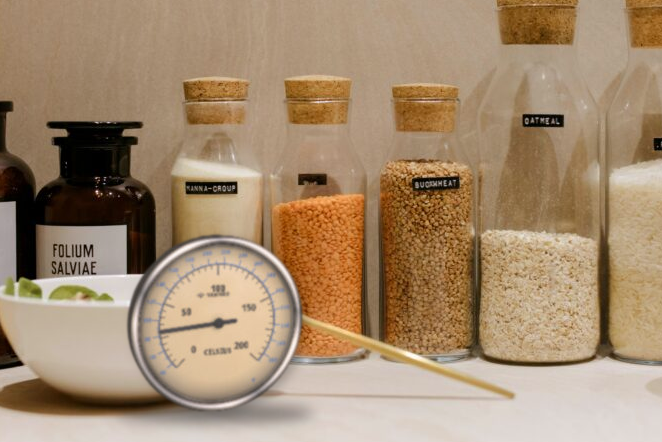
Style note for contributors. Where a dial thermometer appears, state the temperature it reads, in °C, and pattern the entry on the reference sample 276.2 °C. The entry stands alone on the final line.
30 °C
